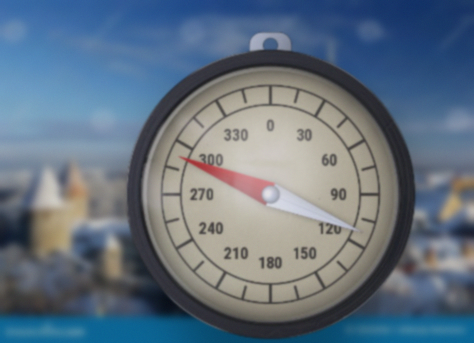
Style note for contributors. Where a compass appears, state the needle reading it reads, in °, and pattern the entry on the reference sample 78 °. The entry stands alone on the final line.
292.5 °
